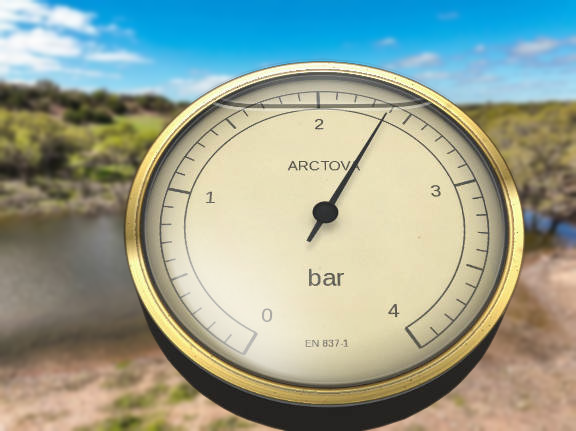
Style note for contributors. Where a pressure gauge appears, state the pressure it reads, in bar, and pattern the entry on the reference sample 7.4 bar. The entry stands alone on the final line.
2.4 bar
